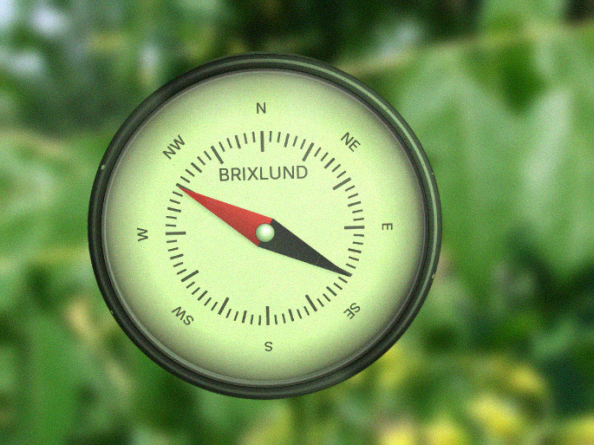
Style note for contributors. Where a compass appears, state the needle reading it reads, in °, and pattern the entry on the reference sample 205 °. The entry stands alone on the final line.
300 °
